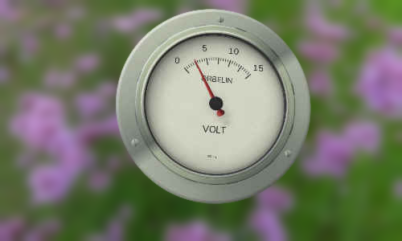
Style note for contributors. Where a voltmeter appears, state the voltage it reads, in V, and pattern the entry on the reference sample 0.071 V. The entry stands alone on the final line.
2.5 V
